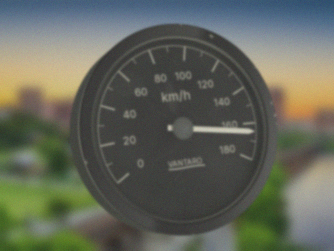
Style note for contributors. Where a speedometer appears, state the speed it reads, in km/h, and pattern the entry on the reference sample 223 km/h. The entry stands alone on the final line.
165 km/h
